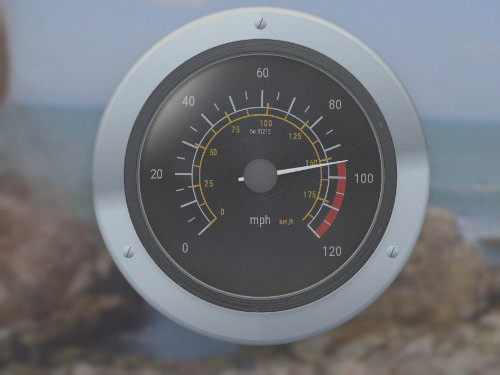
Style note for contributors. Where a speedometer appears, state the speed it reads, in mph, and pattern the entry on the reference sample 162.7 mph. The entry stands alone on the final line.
95 mph
